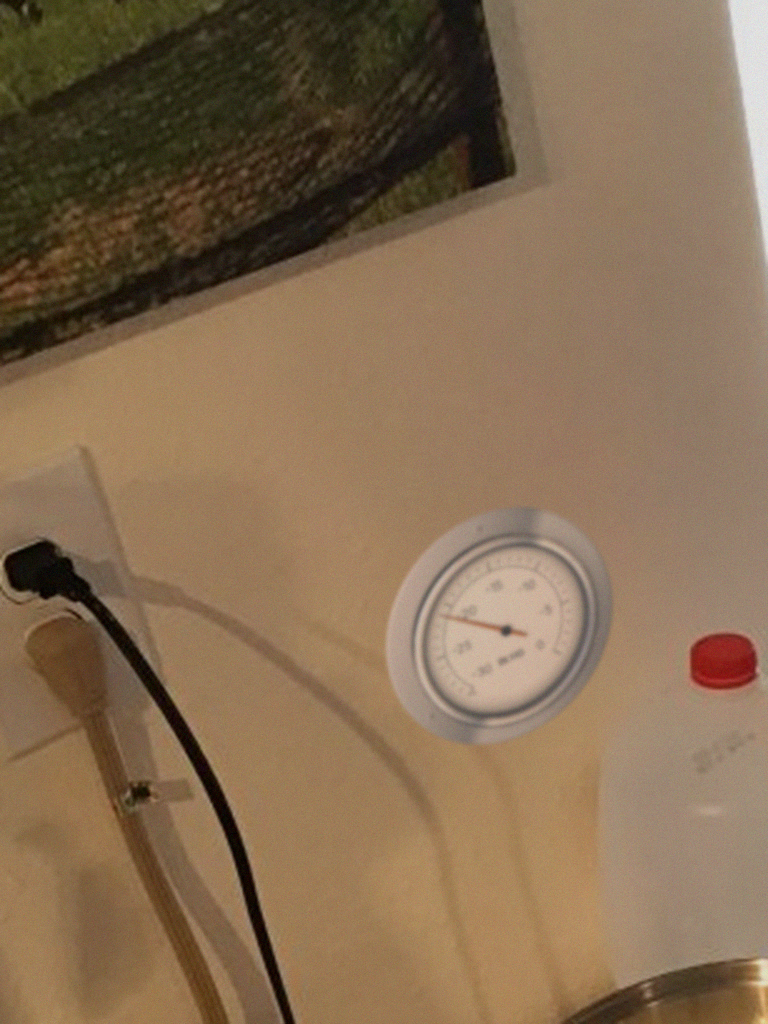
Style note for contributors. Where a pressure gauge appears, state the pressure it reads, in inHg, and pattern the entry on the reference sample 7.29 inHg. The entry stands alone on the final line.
-21 inHg
